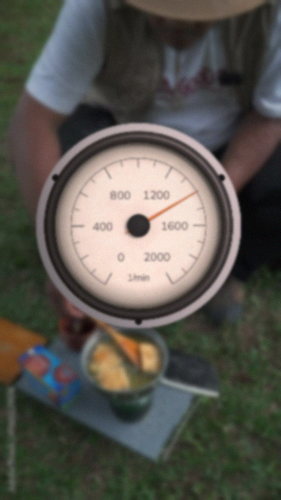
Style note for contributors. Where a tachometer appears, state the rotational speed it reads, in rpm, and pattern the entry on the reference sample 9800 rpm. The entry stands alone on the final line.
1400 rpm
